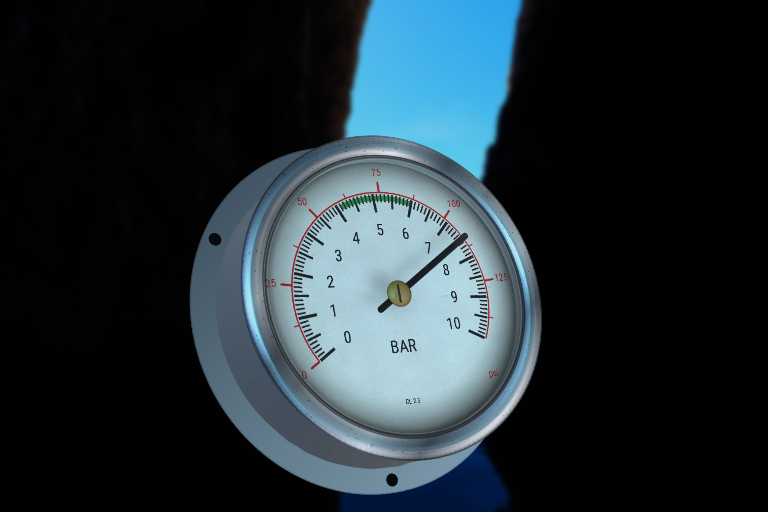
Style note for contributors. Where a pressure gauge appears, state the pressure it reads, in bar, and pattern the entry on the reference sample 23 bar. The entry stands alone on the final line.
7.5 bar
